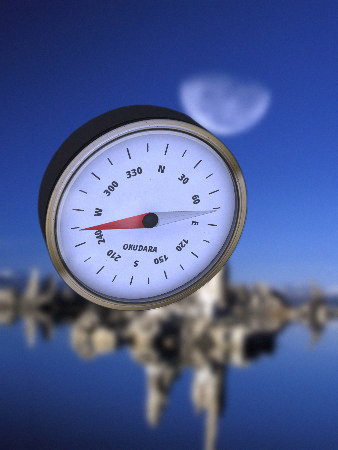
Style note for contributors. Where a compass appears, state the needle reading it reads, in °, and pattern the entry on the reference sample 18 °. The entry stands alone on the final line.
255 °
